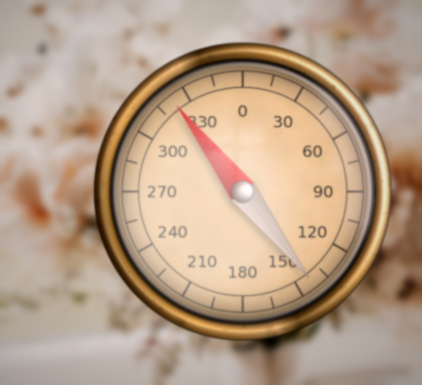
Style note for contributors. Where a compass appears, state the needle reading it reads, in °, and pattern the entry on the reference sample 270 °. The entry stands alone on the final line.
322.5 °
